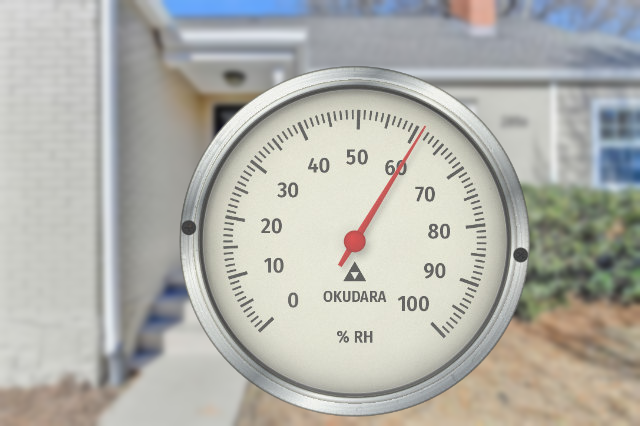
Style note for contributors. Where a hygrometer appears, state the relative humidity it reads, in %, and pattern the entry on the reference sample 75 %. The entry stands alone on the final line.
61 %
